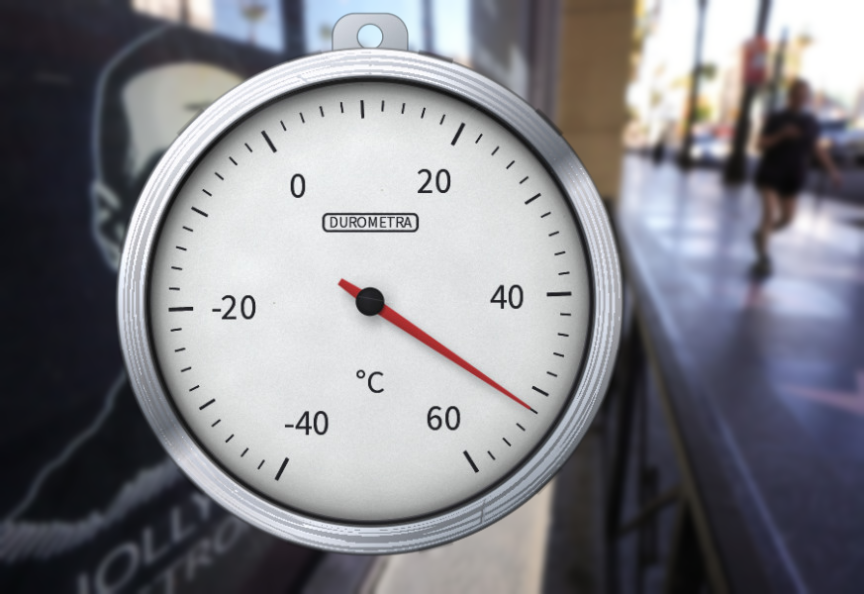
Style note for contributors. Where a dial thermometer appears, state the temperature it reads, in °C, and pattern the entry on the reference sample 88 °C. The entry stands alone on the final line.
52 °C
